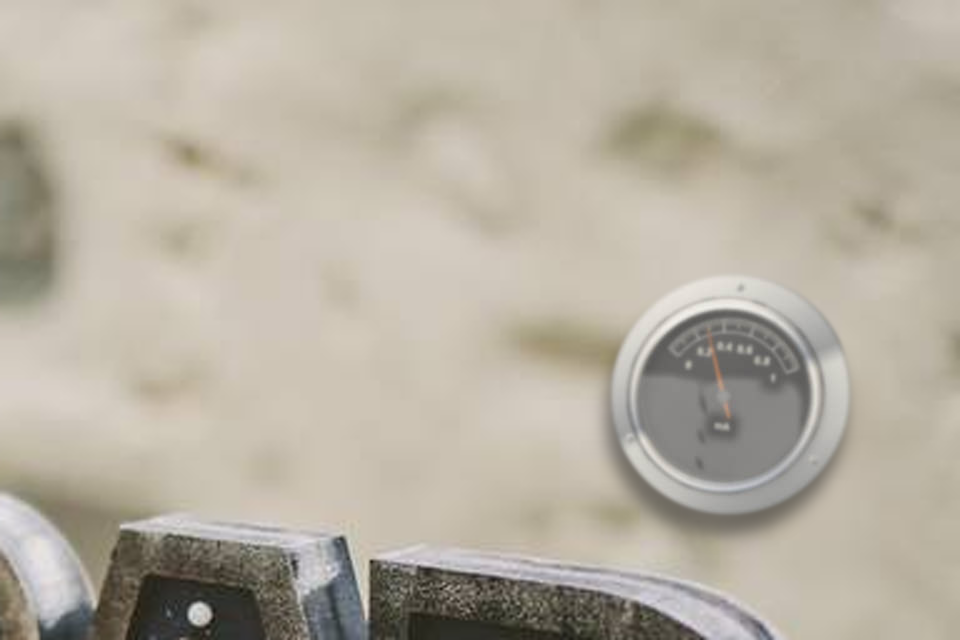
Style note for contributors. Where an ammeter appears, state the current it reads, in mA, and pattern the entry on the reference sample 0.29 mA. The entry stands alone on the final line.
0.3 mA
